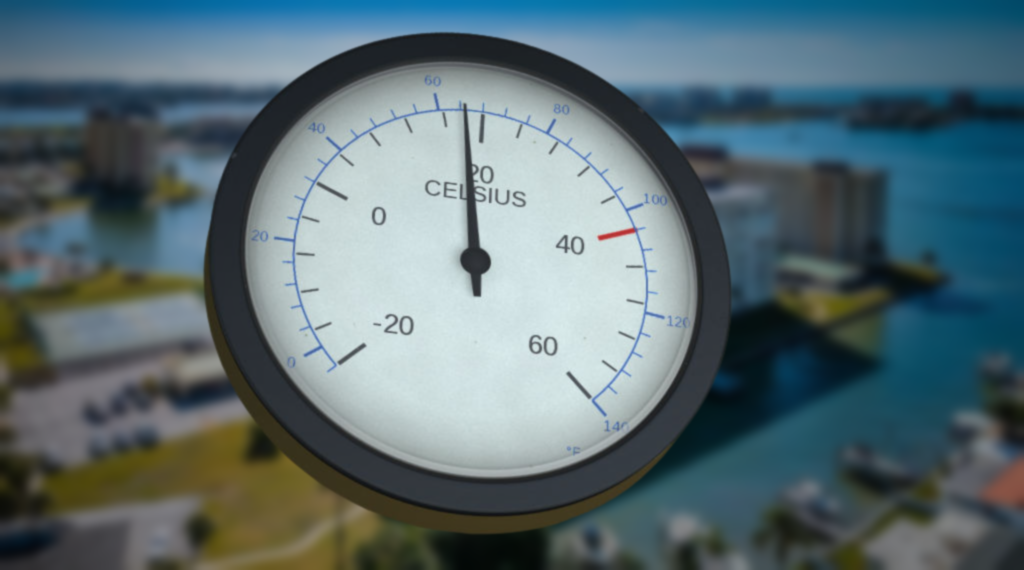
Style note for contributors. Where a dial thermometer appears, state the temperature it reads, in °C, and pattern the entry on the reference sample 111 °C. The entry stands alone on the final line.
18 °C
